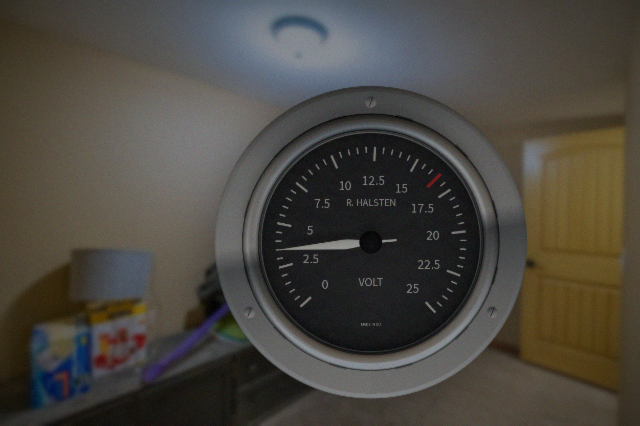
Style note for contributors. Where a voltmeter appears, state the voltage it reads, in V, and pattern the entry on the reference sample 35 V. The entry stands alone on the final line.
3.5 V
